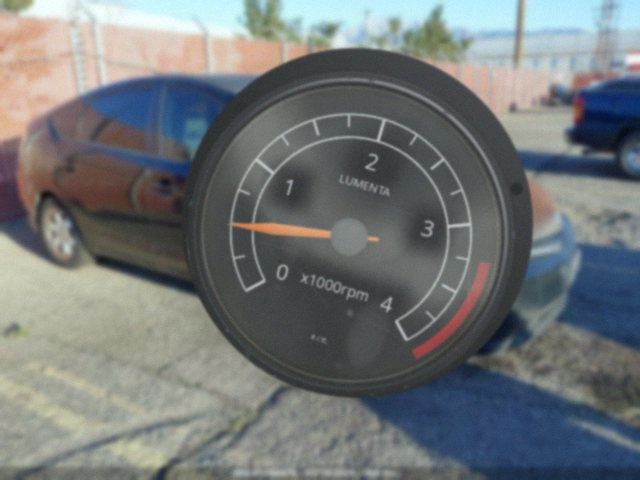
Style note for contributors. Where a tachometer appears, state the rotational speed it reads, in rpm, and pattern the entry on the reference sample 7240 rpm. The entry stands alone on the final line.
500 rpm
